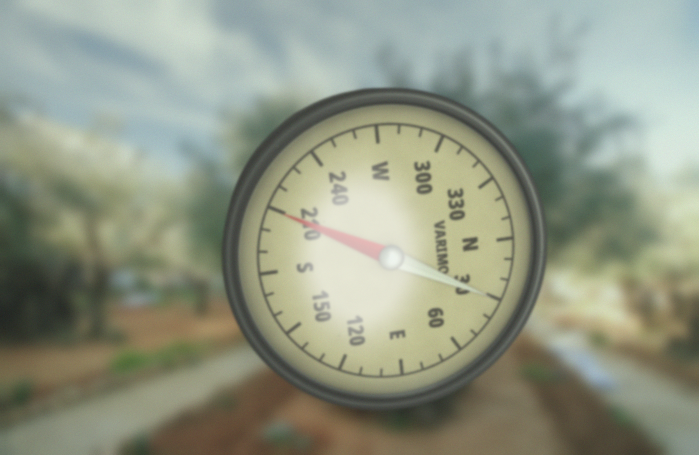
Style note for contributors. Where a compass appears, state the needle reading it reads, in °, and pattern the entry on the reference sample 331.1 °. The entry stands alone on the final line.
210 °
